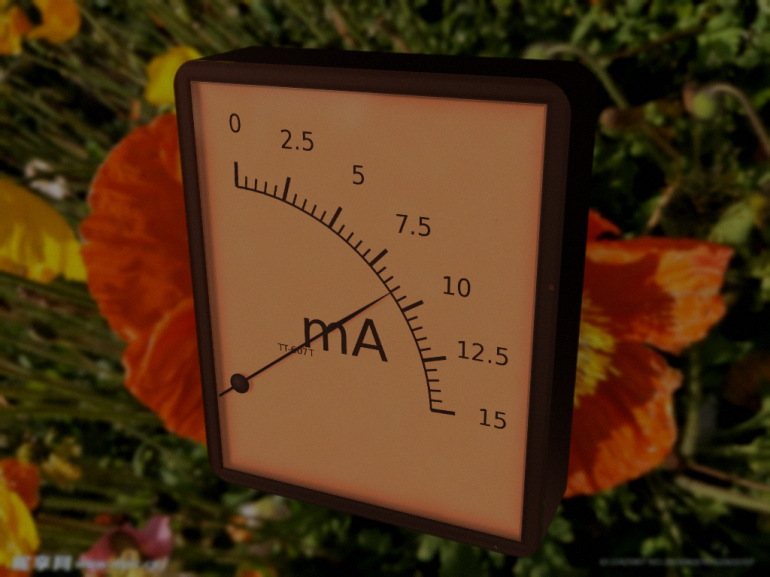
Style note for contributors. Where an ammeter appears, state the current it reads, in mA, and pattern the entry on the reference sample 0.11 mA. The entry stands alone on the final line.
9 mA
